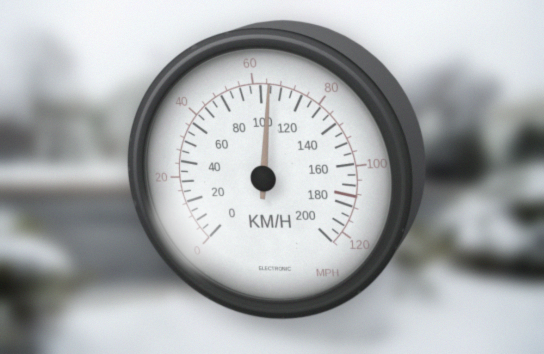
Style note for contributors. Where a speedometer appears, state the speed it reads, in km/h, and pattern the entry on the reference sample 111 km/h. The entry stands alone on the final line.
105 km/h
